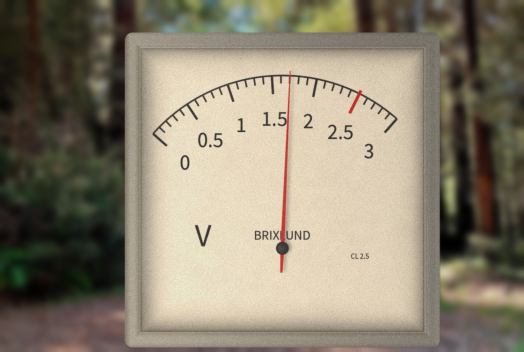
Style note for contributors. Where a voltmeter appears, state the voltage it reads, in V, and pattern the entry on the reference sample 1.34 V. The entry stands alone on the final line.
1.7 V
